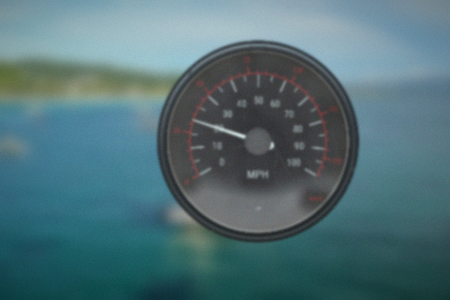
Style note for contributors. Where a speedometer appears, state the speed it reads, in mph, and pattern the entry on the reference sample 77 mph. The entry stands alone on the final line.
20 mph
